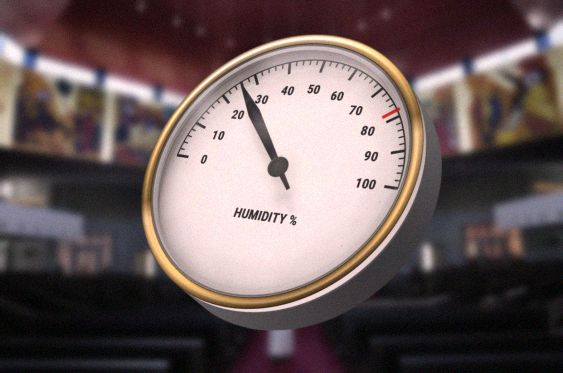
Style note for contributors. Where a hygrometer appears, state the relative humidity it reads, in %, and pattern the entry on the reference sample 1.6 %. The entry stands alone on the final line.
26 %
